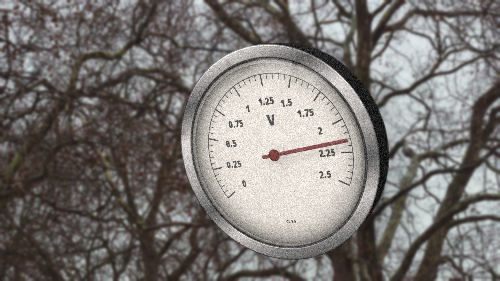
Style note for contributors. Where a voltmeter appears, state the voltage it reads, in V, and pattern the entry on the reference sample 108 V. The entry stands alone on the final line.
2.15 V
